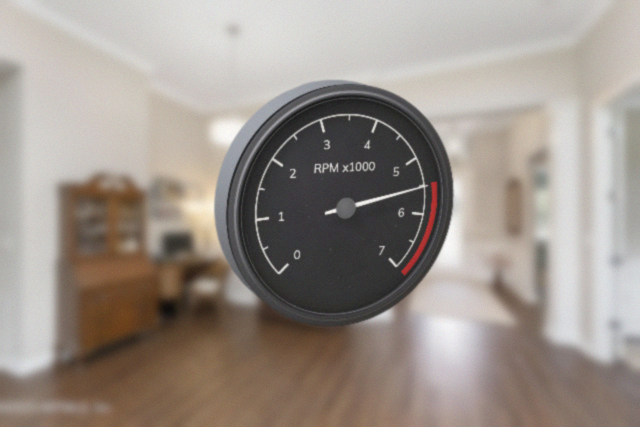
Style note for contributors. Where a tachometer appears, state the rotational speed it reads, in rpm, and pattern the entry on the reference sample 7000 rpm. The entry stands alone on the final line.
5500 rpm
